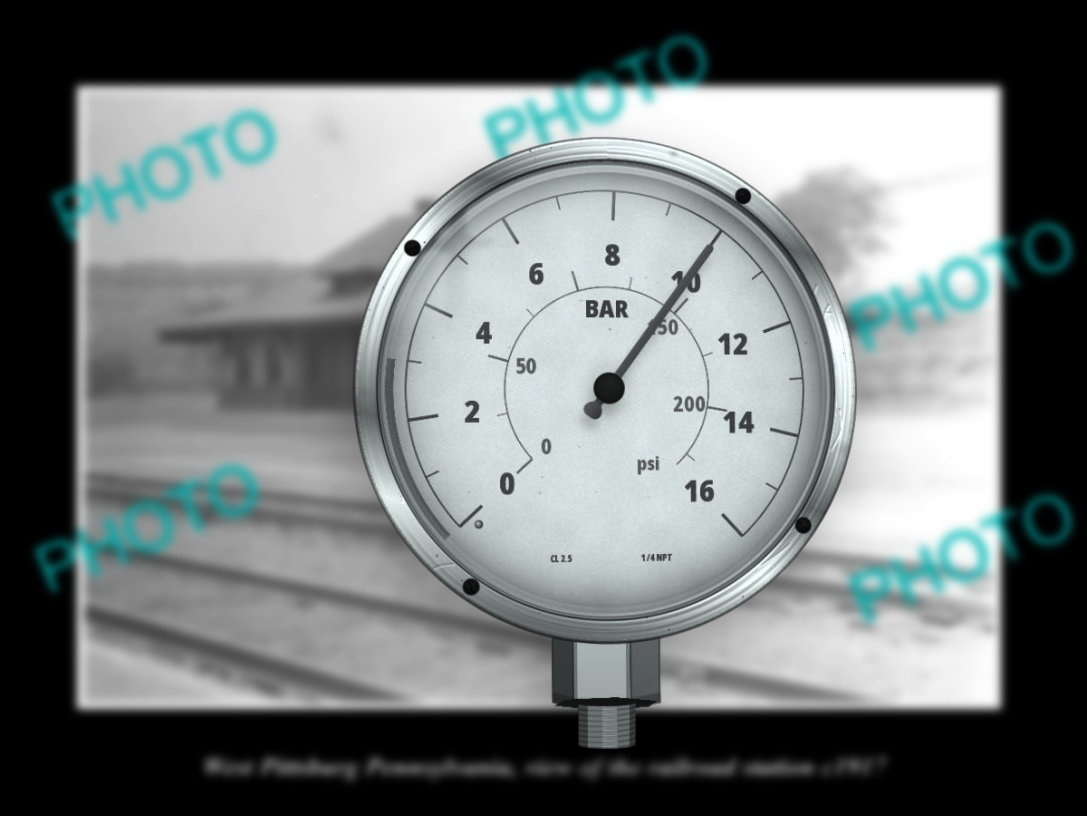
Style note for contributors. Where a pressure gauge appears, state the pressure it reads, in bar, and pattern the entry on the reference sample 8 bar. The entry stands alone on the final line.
10 bar
